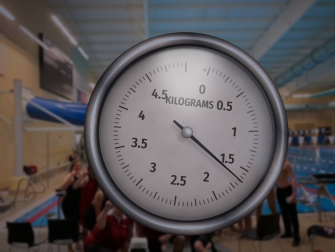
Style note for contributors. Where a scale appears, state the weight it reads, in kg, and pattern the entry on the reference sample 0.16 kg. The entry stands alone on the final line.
1.65 kg
